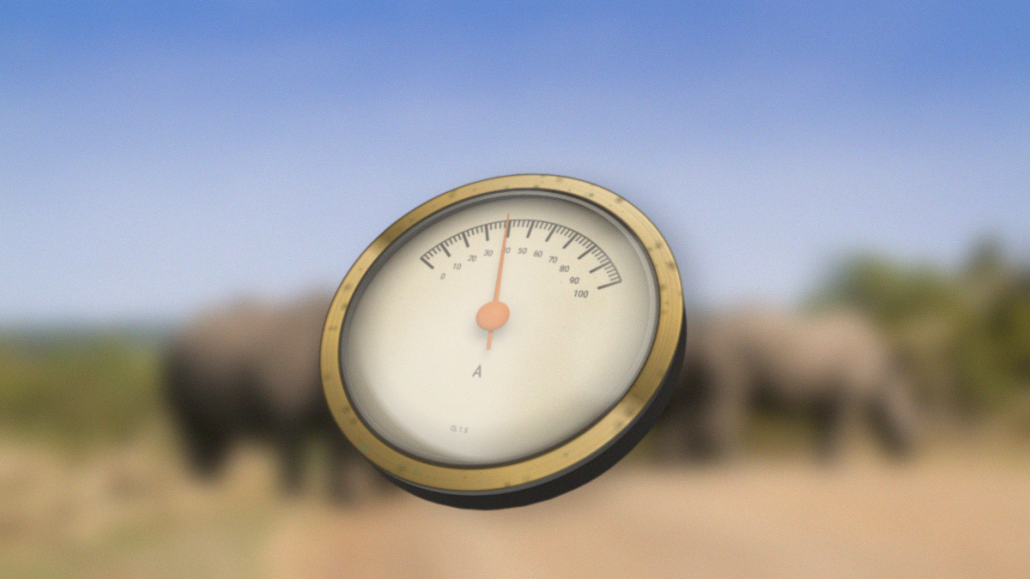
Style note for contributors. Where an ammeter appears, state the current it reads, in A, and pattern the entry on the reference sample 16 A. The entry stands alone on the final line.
40 A
